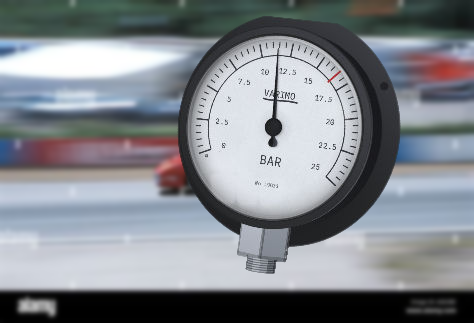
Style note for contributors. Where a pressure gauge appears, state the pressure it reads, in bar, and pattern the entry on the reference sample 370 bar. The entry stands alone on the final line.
11.5 bar
